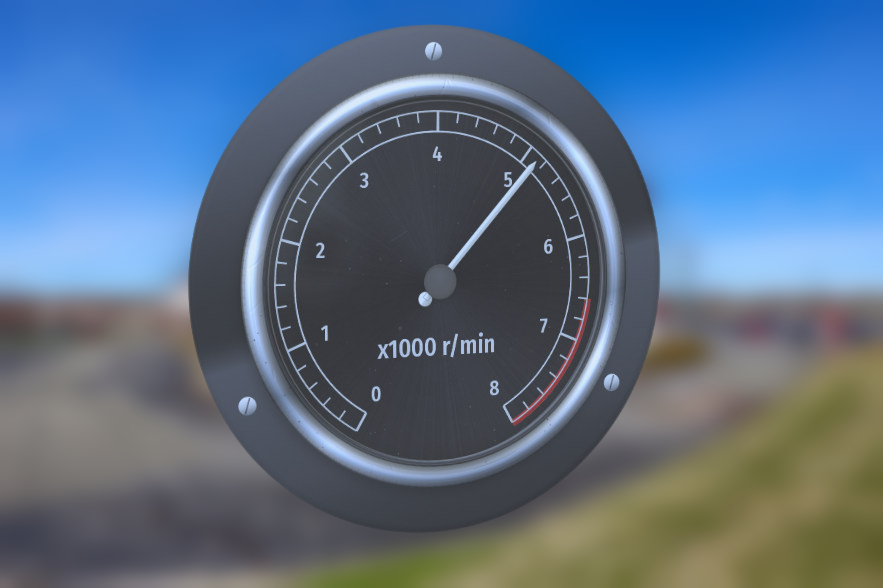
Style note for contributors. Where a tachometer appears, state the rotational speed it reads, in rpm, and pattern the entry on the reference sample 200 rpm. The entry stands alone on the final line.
5100 rpm
